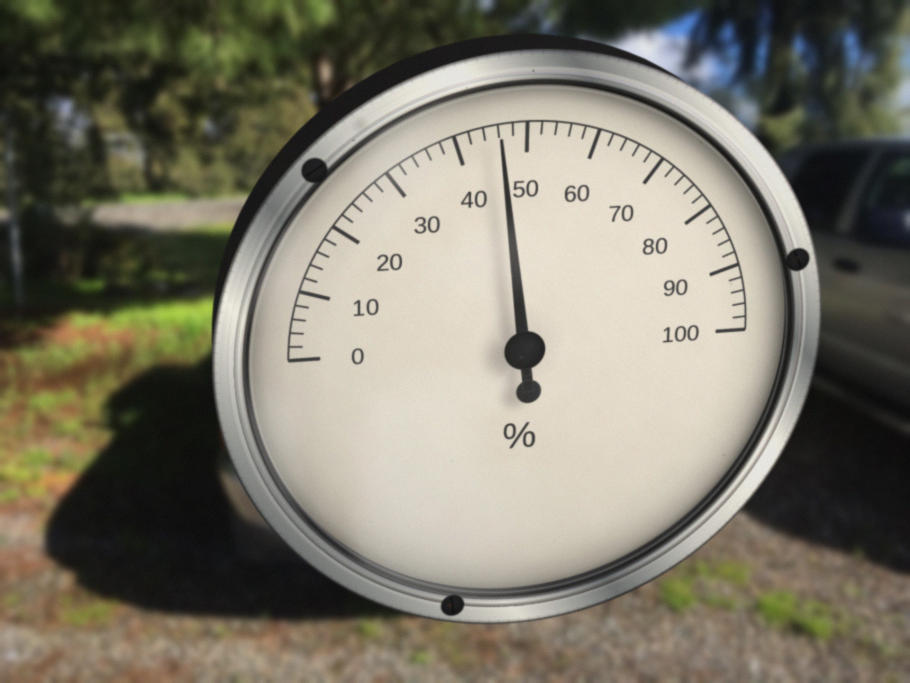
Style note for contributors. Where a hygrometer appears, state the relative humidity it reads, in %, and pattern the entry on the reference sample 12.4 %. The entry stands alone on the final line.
46 %
